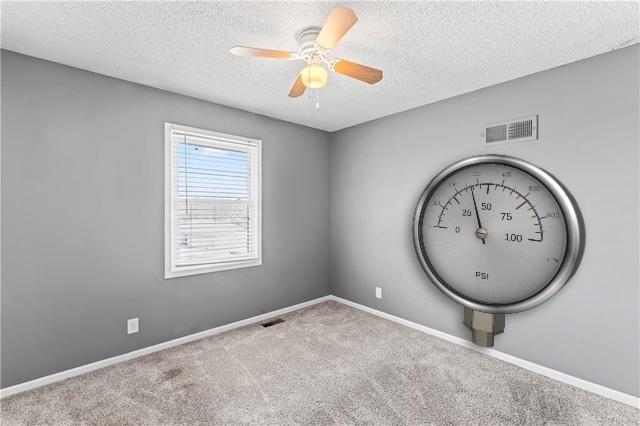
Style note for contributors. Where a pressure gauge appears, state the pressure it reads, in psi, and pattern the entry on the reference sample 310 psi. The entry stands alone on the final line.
40 psi
